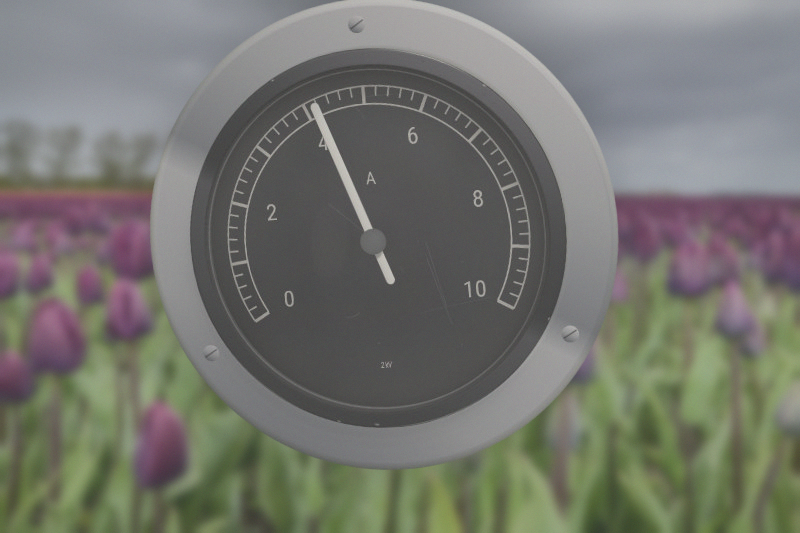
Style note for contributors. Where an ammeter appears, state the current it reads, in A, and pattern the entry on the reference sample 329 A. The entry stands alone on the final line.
4.2 A
